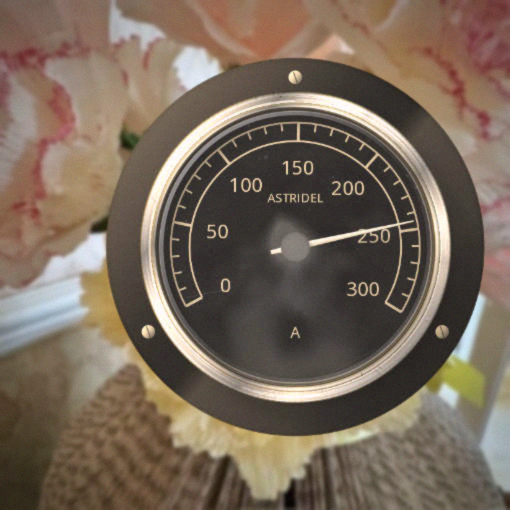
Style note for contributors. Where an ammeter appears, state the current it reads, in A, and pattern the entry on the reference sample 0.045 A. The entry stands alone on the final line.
245 A
